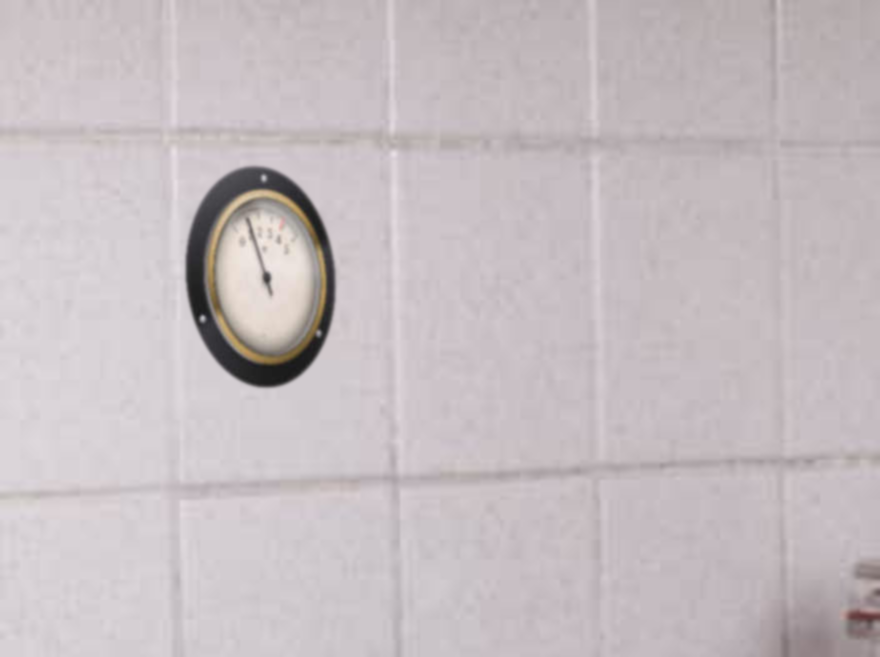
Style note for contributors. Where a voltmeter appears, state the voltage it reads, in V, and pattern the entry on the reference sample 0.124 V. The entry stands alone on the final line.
1 V
